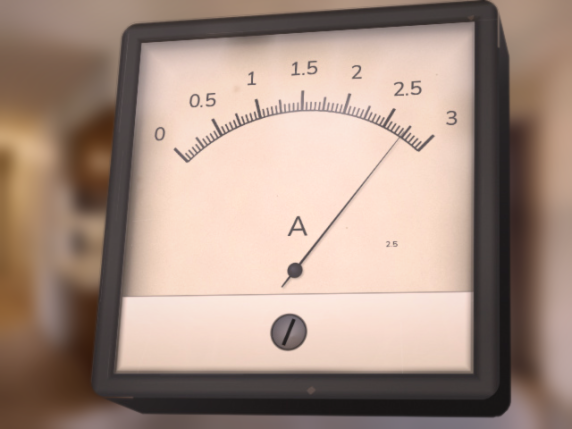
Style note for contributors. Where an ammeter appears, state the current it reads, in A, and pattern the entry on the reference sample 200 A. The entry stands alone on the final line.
2.75 A
